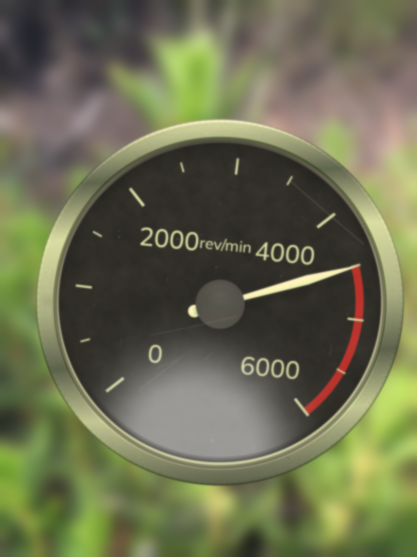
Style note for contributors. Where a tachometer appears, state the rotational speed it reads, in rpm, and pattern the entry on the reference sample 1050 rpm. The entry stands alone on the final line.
4500 rpm
